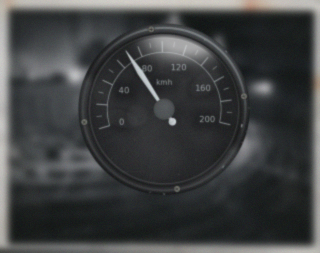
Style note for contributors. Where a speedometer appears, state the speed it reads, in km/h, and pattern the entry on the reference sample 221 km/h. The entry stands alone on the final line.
70 km/h
